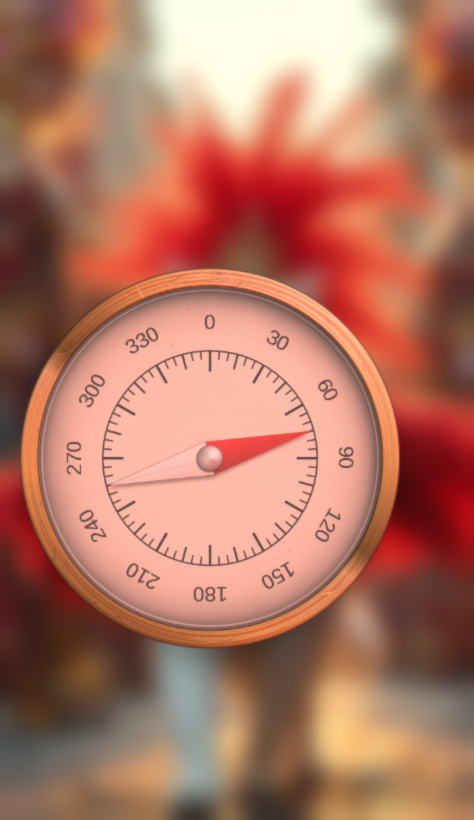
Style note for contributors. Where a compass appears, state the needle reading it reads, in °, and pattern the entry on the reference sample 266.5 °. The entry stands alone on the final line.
75 °
